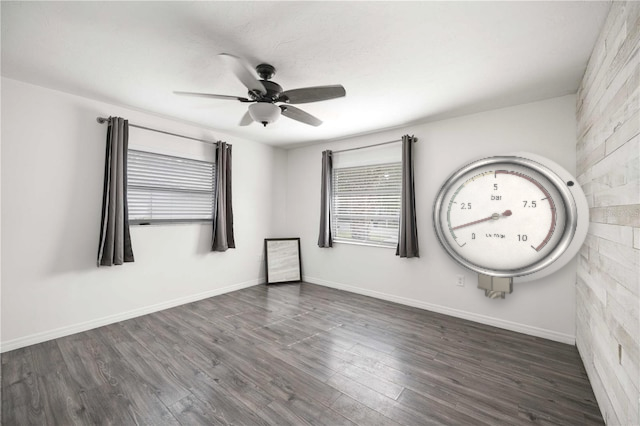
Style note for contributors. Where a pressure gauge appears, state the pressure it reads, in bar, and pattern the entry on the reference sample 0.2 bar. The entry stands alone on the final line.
1 bar
